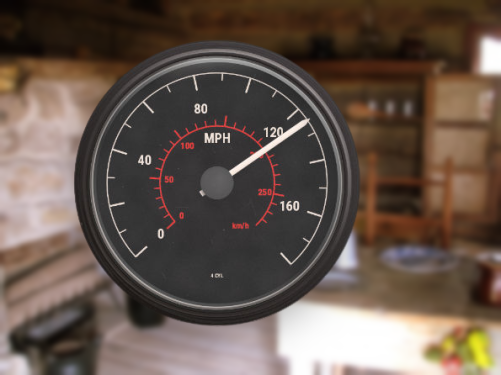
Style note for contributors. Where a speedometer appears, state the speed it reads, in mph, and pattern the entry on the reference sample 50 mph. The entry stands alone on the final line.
125 mph
